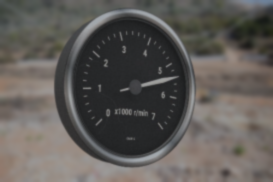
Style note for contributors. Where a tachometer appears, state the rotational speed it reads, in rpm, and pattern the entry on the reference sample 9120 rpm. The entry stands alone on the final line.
5400 rpm
